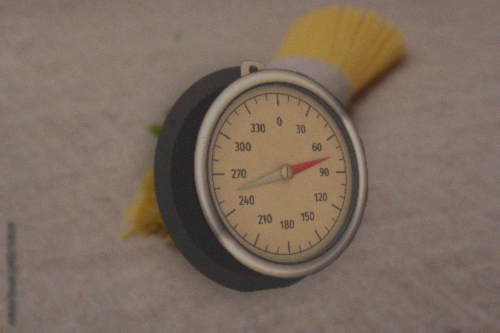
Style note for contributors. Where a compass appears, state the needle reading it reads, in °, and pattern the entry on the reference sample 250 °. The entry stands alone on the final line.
75 °
